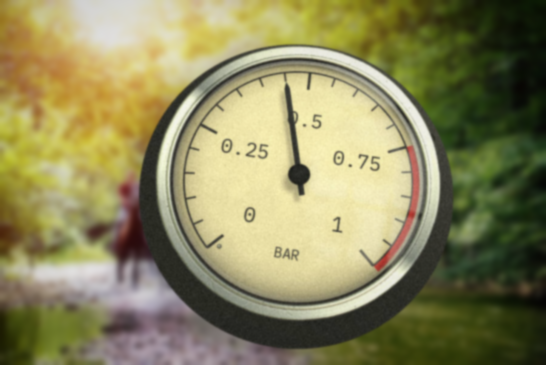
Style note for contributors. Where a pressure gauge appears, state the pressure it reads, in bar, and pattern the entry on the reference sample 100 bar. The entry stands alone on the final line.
0.45 bar
